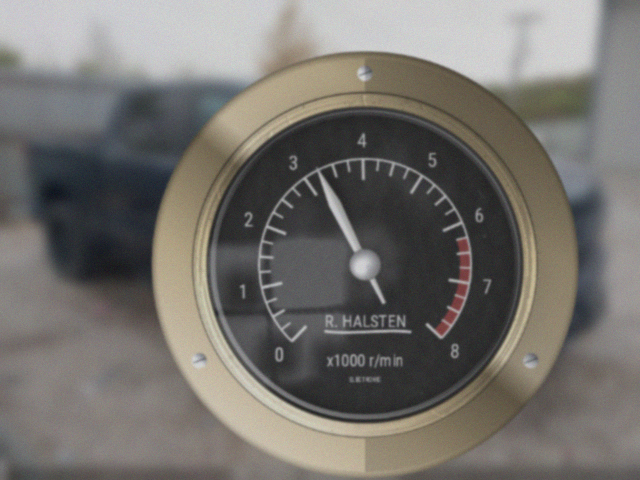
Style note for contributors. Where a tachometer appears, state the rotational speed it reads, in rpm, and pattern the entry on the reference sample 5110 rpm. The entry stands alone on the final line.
3250 rpm
